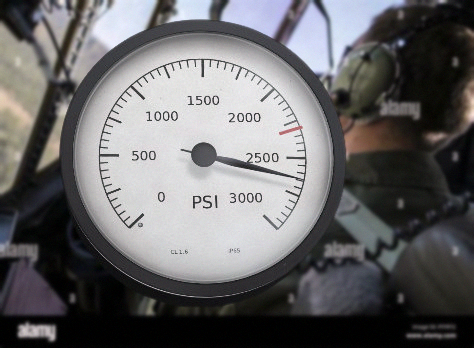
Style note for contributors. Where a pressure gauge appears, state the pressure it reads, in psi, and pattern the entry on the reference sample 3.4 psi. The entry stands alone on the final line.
2650 psi
